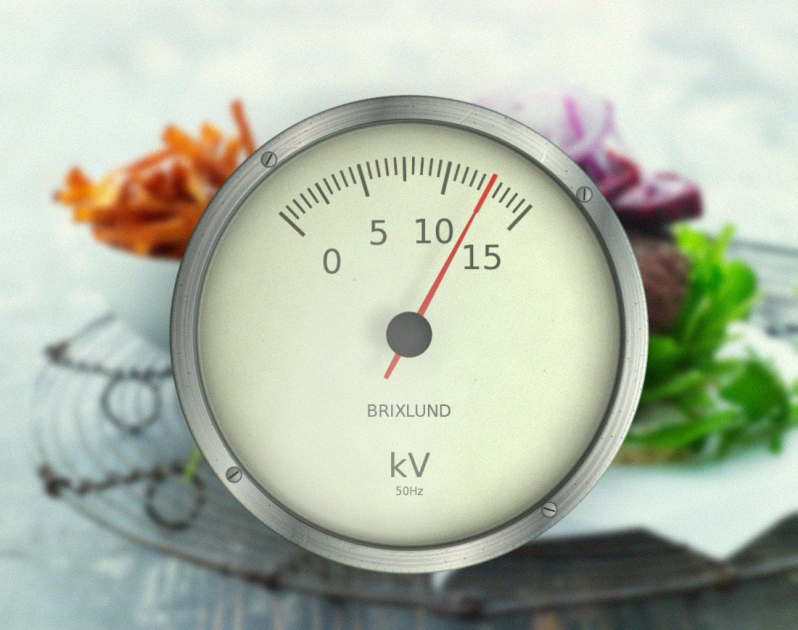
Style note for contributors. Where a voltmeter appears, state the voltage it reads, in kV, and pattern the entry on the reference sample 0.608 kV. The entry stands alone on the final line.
12.5 kV
